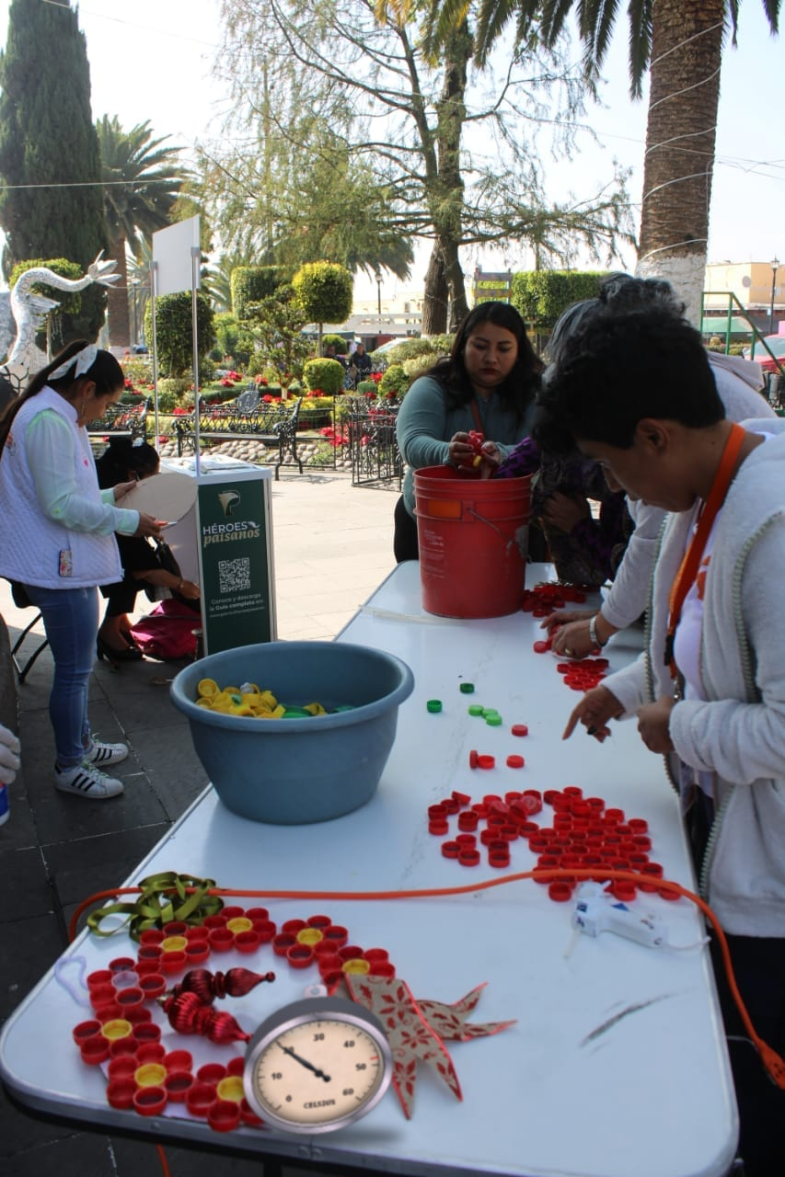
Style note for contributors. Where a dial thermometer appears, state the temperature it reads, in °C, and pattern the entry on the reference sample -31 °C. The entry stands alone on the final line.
20 °C
